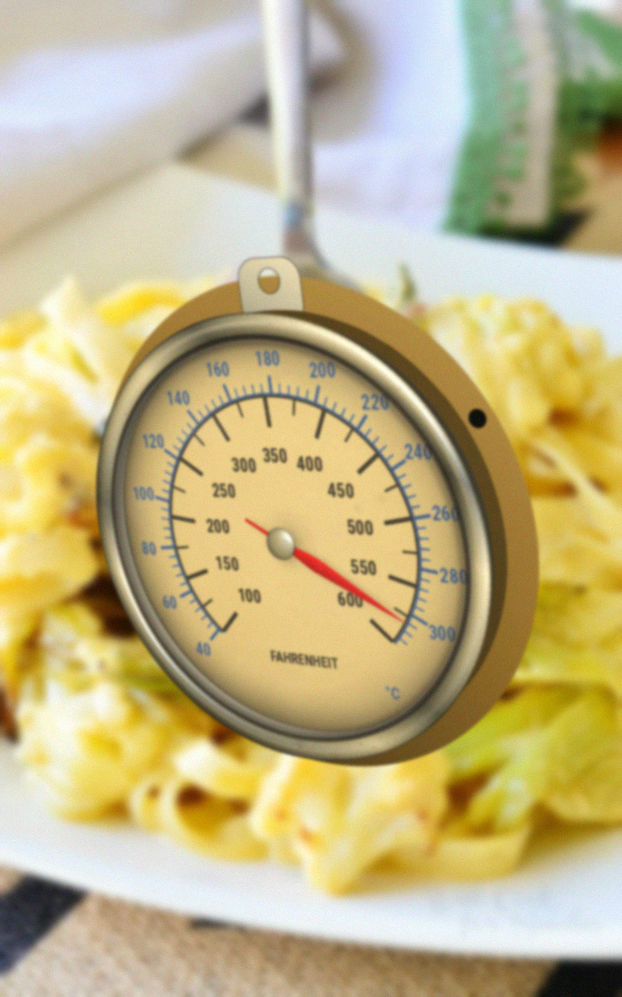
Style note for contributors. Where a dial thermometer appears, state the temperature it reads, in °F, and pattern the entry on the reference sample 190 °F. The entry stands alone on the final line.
575 °F
